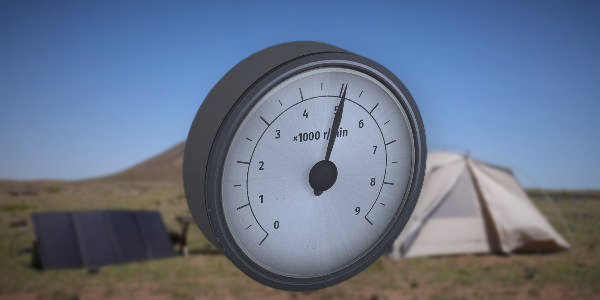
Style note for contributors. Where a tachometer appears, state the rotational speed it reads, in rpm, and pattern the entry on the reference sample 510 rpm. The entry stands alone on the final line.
5000 rpm
